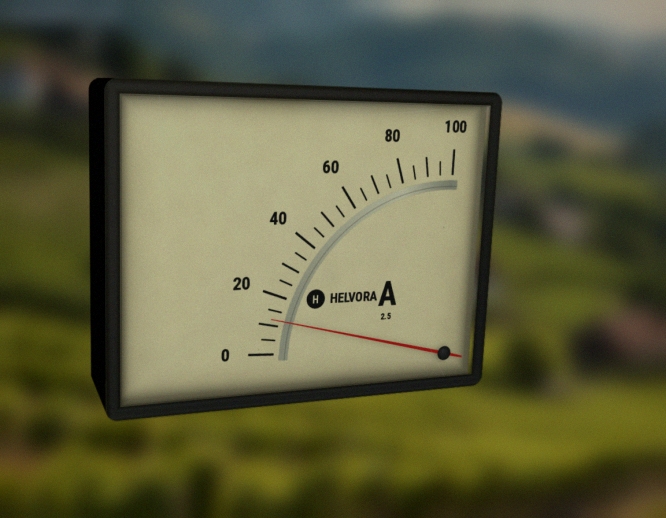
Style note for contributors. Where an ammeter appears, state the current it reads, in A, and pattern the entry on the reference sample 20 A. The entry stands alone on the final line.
12.5 A
